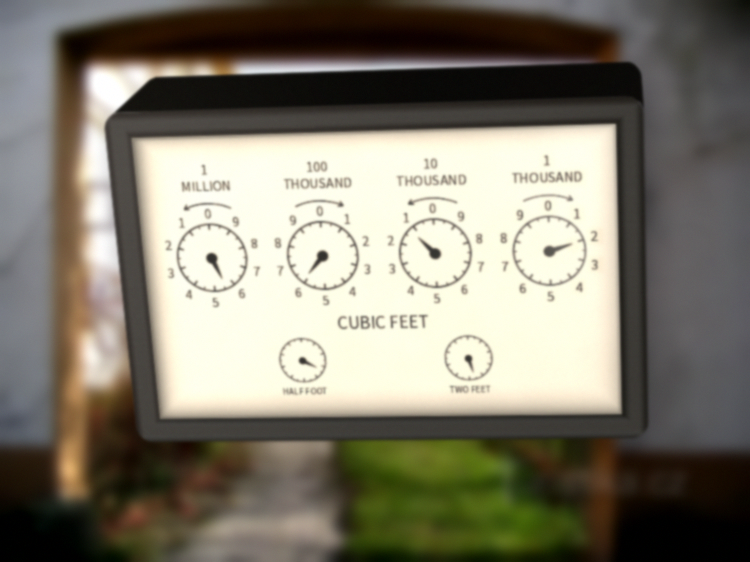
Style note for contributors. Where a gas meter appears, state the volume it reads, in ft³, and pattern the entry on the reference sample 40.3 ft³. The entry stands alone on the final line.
561200 ft³
